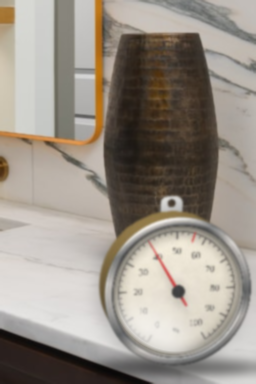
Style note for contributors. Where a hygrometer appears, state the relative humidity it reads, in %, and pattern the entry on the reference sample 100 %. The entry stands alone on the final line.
40 %
